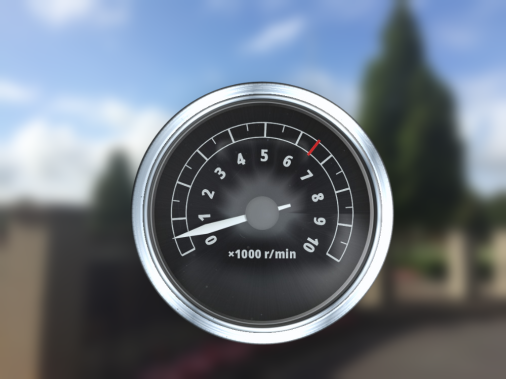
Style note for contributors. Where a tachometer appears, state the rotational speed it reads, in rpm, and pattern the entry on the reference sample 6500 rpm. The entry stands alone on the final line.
500 rpm
